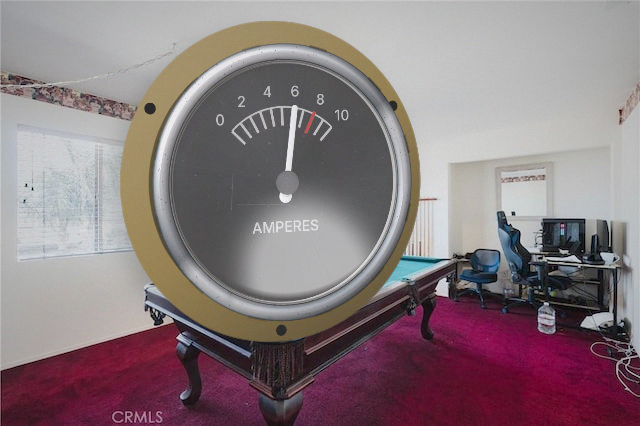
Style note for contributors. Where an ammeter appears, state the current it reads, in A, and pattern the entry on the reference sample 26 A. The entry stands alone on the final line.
6 A
